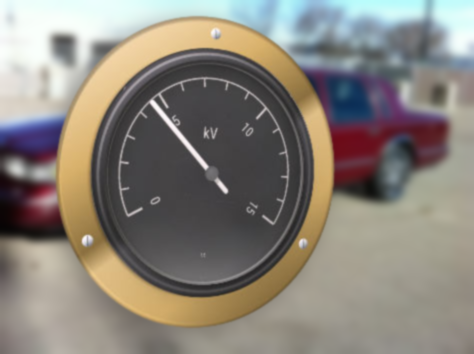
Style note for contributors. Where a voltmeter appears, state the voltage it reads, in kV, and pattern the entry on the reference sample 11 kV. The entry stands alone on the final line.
4.5 kV
